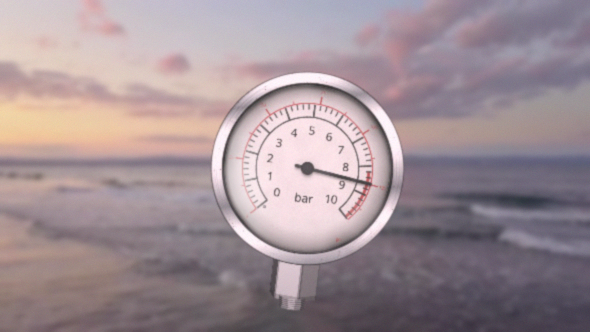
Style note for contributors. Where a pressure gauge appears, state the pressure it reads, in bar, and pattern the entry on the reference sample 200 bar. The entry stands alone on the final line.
8.6 bar
